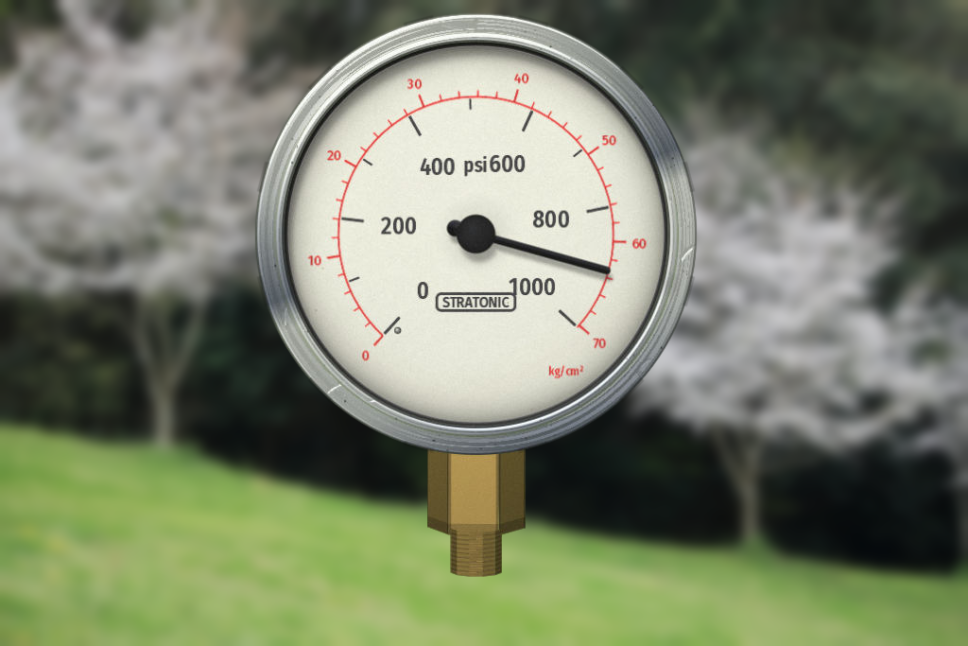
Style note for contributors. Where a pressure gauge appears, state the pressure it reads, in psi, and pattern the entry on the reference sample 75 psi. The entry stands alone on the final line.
900 psi
